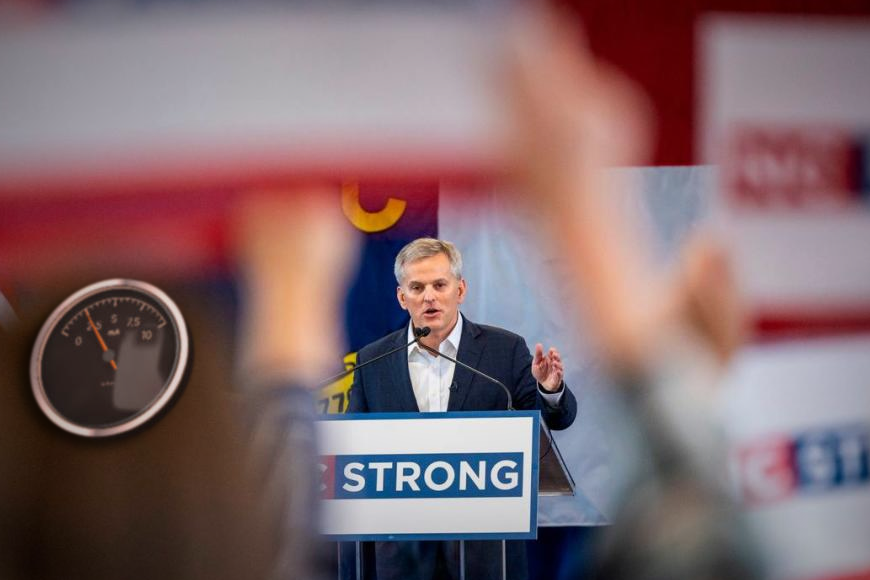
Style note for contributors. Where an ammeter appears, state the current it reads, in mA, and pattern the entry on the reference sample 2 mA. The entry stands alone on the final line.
2.5 mA
